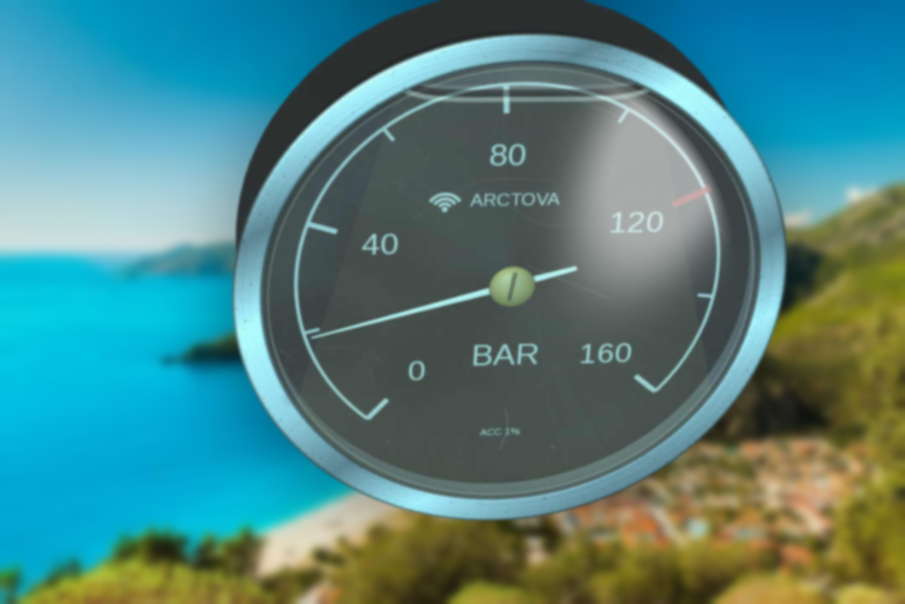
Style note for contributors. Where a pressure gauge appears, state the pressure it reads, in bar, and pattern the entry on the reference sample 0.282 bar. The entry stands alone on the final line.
20 bar
